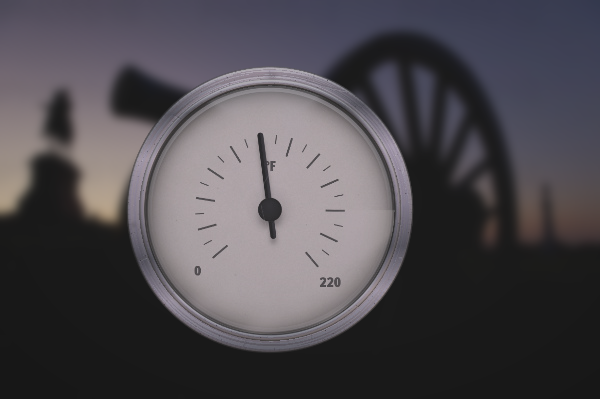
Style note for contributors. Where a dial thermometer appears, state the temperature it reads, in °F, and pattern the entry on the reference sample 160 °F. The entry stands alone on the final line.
100 °F
